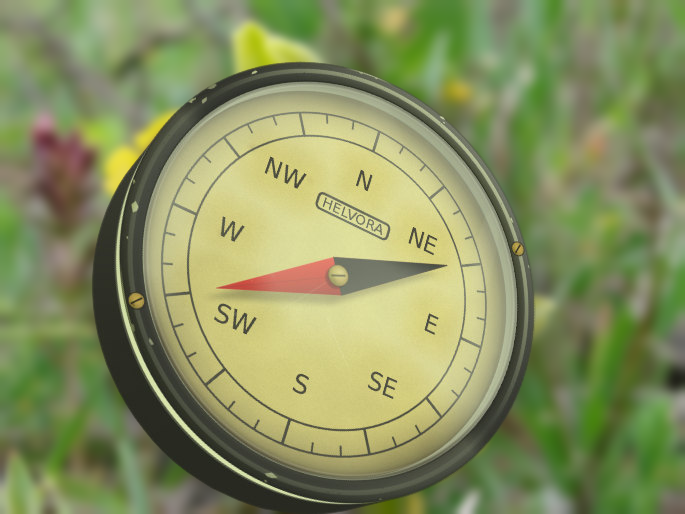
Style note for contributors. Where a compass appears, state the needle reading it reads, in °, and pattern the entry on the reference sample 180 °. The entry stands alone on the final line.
240 °
